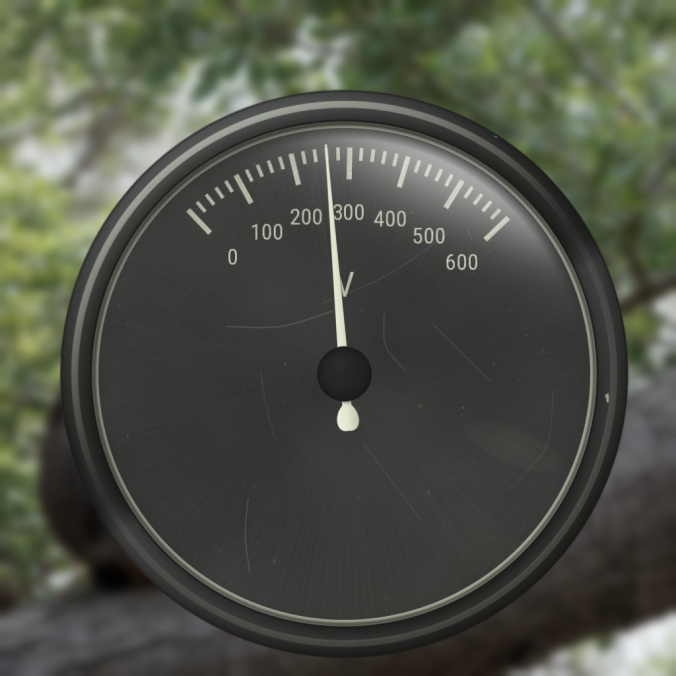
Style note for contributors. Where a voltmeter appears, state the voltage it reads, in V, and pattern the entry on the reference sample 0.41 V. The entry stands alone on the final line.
260 V
